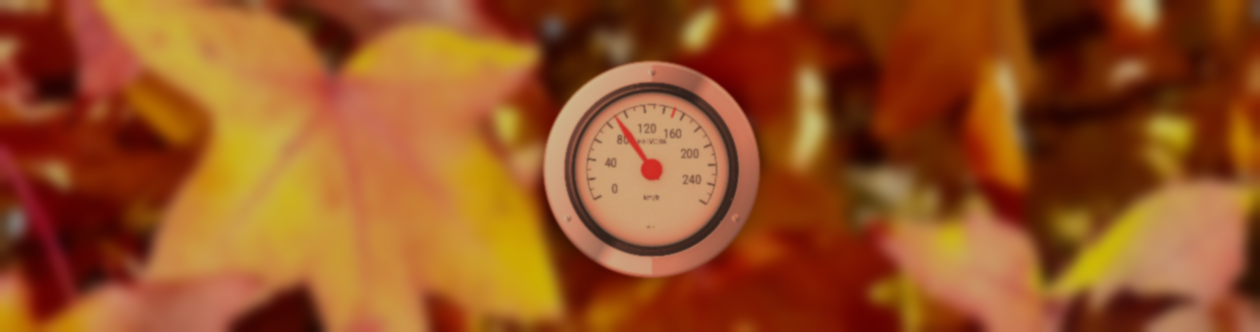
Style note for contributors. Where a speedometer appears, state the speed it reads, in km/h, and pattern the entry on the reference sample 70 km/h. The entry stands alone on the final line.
90 km/h
